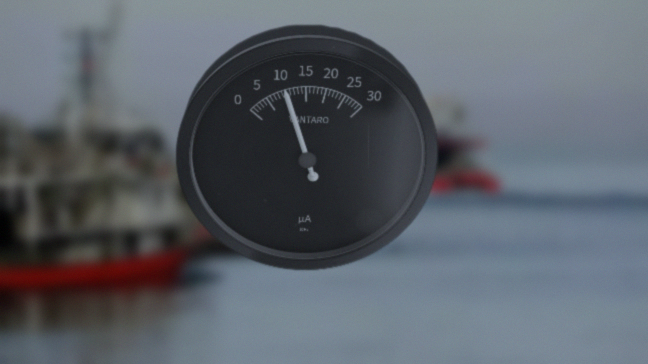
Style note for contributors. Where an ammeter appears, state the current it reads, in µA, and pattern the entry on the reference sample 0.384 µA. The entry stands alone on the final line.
10 µA
